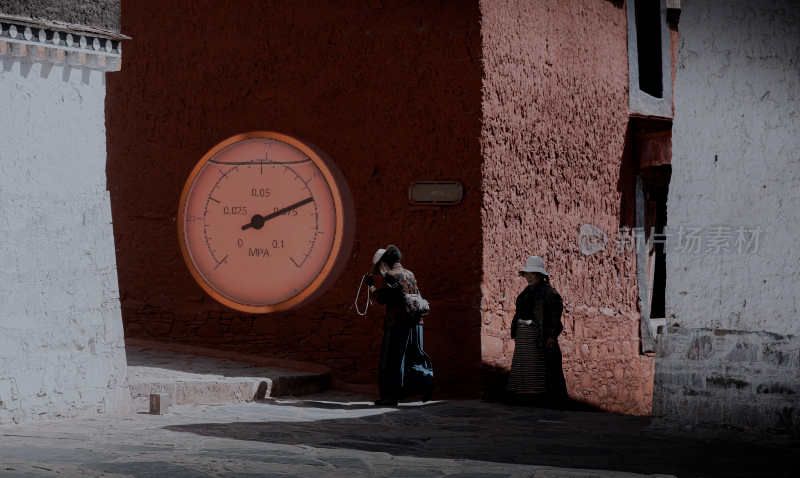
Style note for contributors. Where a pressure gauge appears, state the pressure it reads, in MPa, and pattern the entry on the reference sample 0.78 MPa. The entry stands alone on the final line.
0.075 MPa
